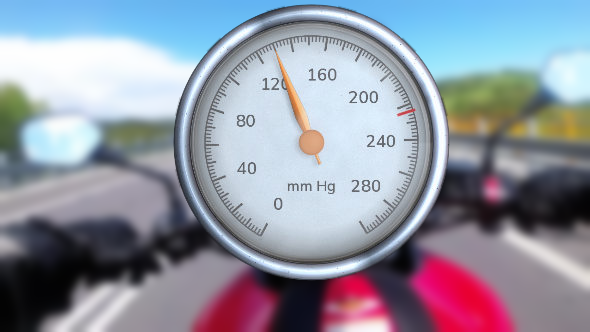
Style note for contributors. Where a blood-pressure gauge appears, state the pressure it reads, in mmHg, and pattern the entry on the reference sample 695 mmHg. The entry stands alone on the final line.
130 mmHg
